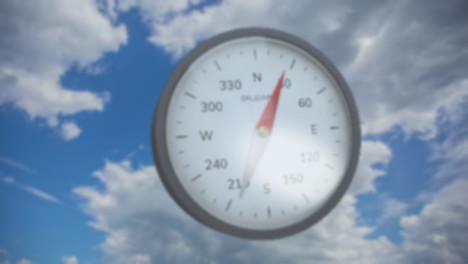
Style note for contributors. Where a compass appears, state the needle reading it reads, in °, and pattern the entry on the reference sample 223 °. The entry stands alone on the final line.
25 °
